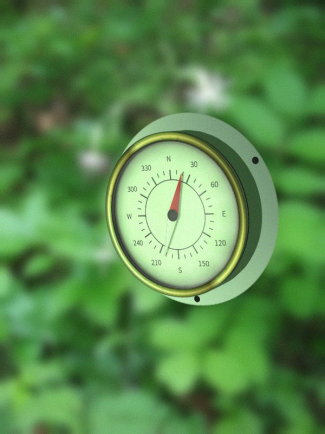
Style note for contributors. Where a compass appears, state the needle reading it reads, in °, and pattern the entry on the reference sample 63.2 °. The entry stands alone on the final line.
20 °
